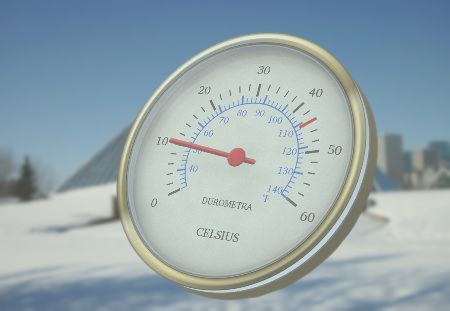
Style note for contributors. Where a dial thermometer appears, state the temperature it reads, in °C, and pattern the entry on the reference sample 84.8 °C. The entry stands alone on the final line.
10 °C
